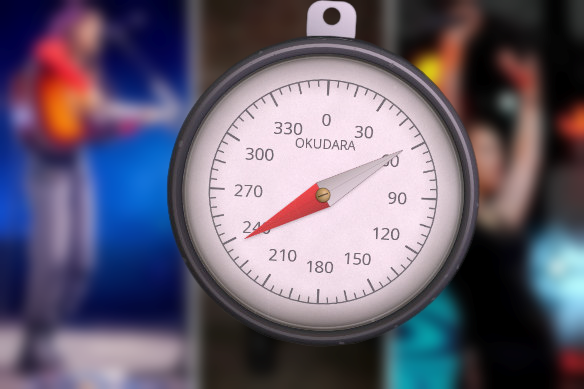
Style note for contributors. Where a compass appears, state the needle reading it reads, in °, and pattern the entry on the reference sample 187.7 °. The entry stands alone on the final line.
237.5 °
